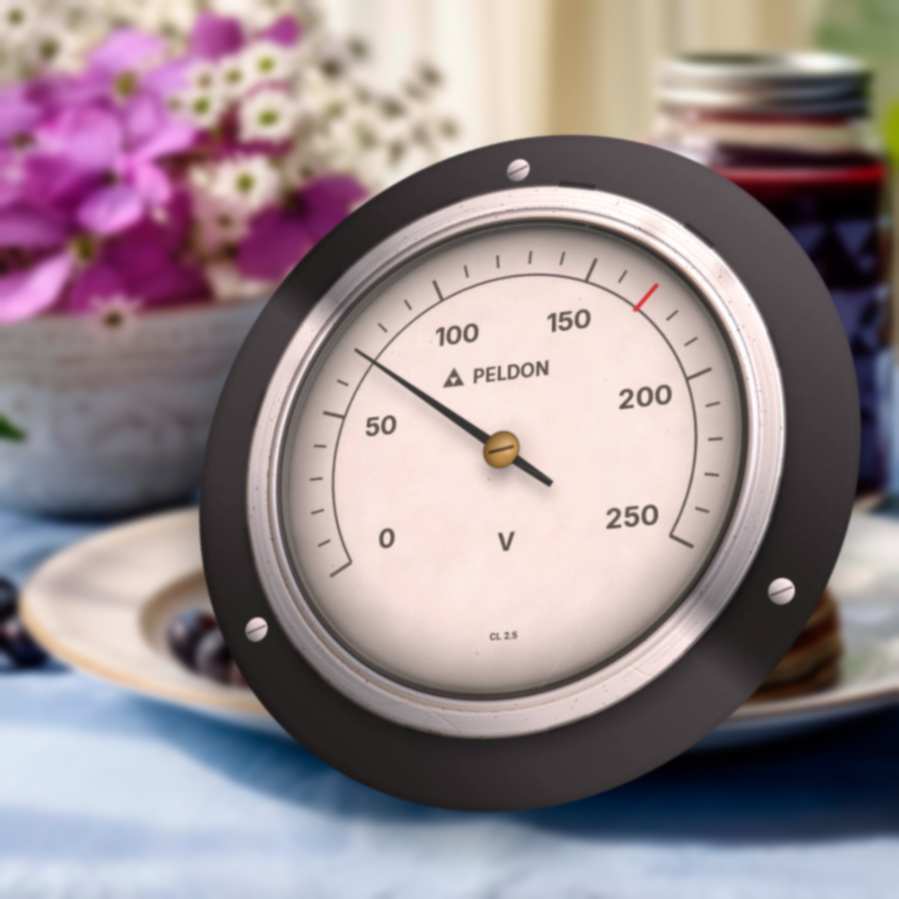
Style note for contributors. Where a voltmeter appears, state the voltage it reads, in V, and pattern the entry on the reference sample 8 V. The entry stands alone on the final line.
70 V
